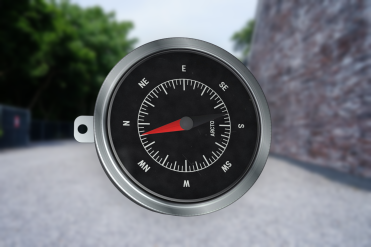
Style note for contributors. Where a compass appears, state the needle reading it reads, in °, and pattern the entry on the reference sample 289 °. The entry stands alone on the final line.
345 °
